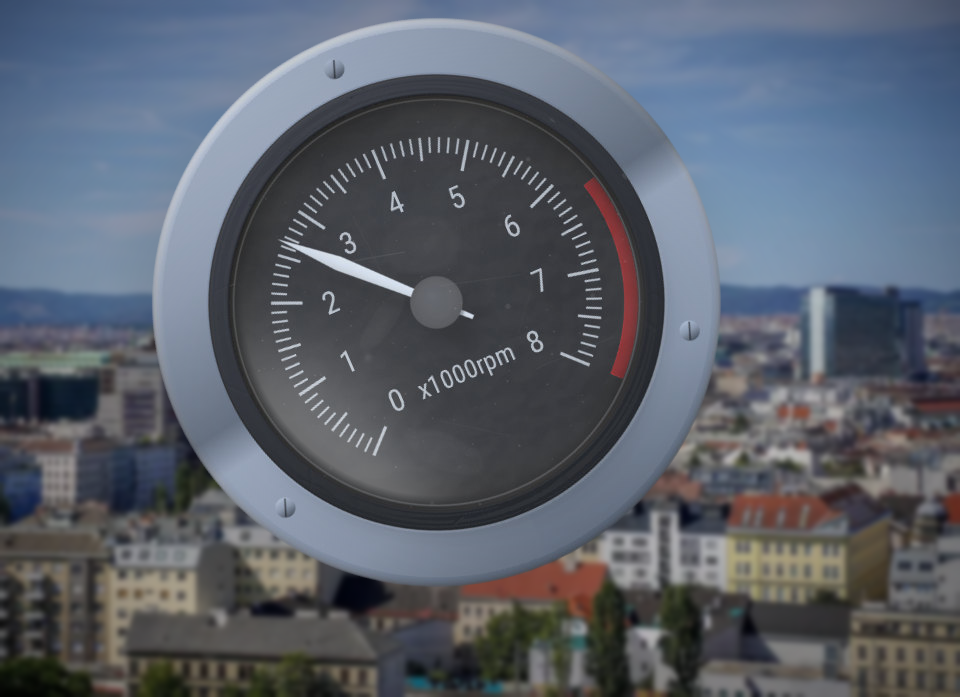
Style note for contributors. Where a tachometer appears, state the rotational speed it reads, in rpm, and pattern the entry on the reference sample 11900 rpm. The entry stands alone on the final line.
2650 rpm
